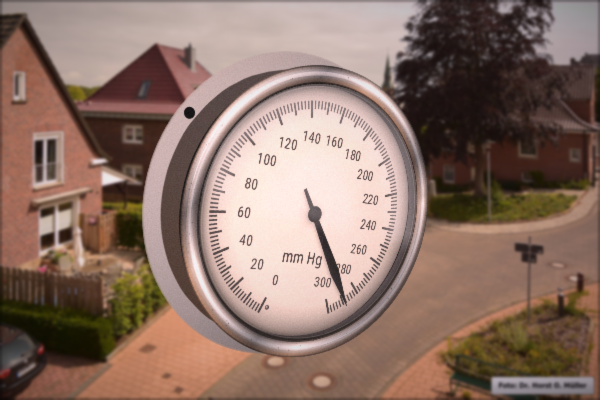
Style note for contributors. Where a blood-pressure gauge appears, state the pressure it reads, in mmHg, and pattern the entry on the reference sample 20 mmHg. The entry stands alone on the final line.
290 mmHg
